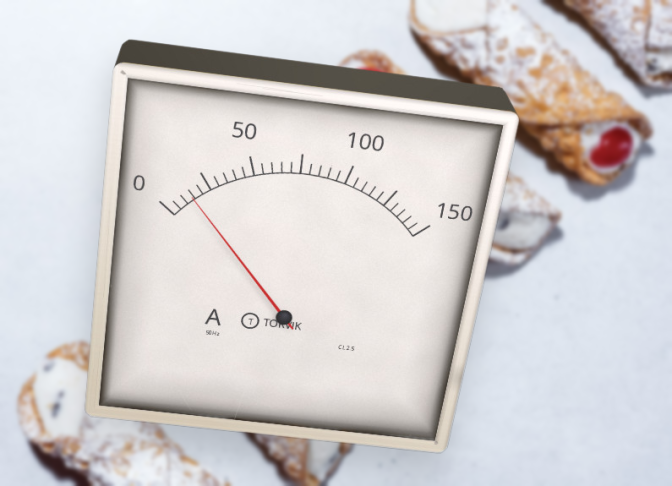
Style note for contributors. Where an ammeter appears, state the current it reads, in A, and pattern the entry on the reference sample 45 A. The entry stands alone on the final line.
15 A
